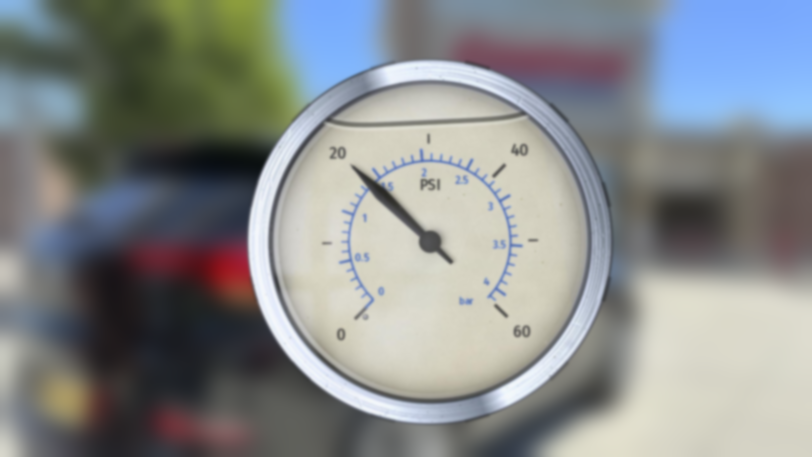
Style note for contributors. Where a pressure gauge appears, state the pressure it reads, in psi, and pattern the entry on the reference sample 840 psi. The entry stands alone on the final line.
20 psi
